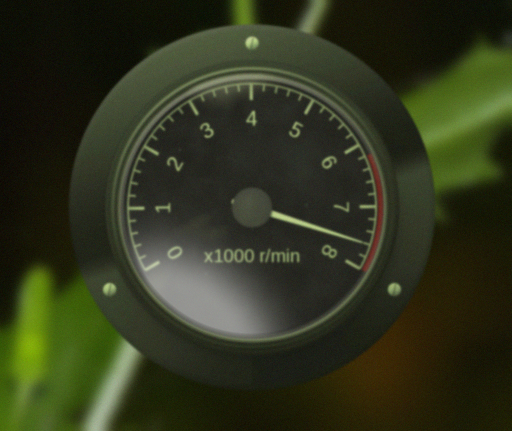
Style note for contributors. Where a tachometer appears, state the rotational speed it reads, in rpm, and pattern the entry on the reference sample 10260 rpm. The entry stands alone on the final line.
7600 rpm
